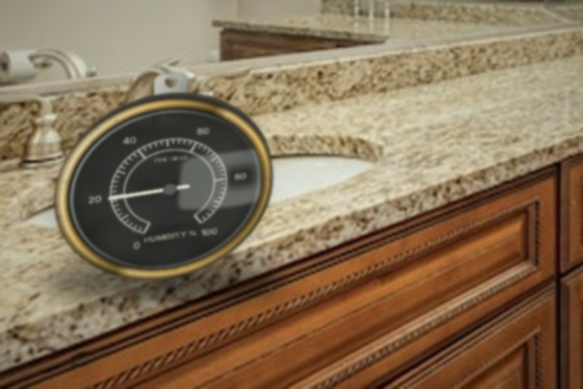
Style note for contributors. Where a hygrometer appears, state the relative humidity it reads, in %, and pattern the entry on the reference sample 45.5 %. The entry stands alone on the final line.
20 %
